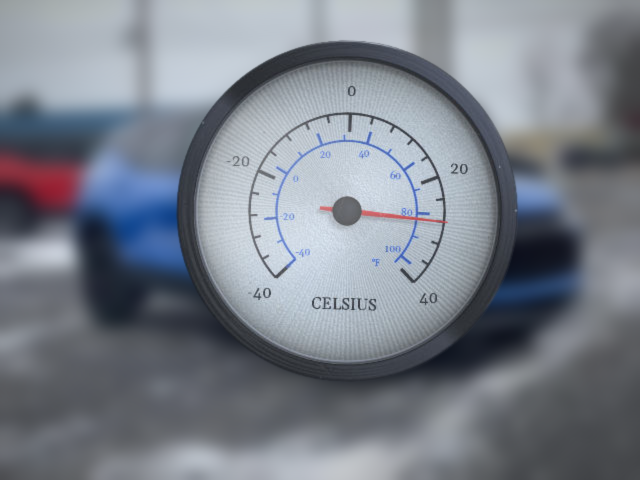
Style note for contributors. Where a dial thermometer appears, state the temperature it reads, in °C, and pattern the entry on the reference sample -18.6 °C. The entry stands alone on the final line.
28 °C
